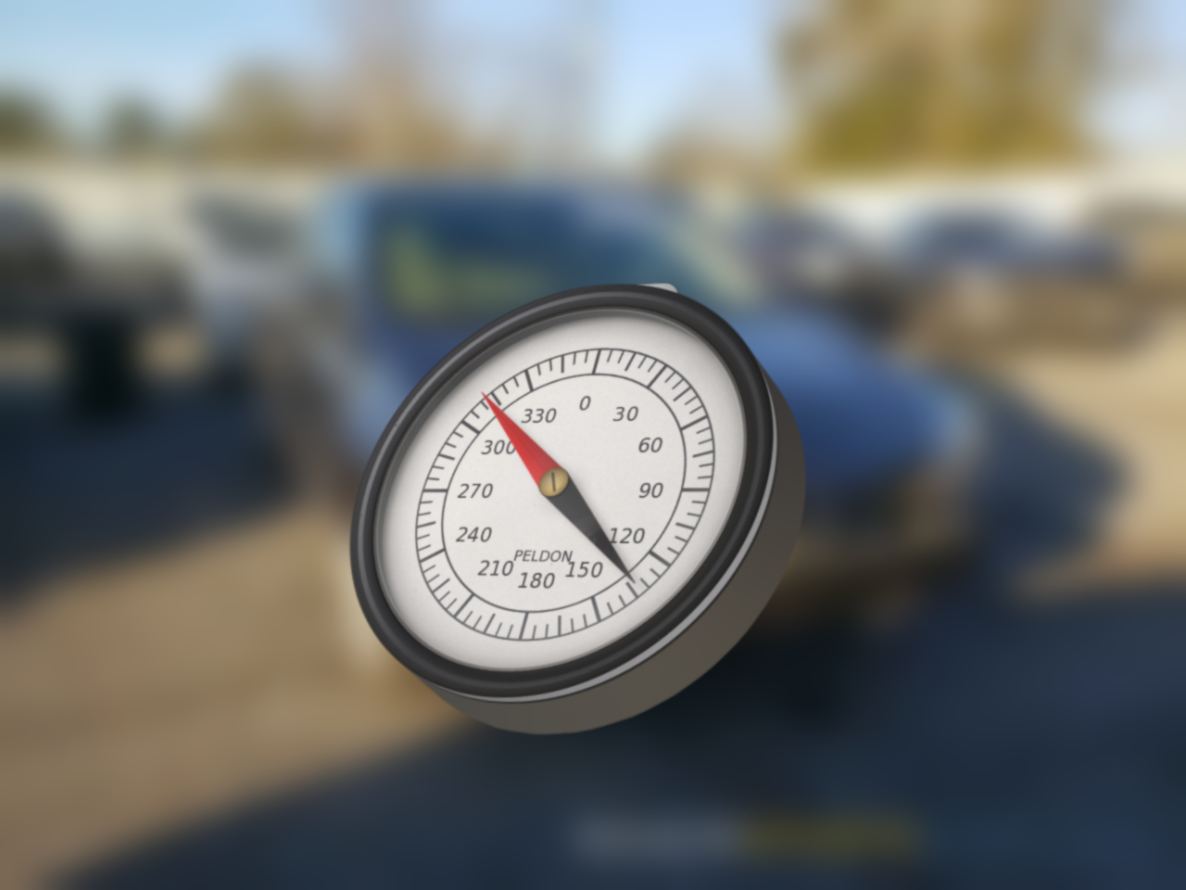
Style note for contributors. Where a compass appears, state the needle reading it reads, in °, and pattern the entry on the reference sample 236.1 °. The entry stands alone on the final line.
312.5 °
